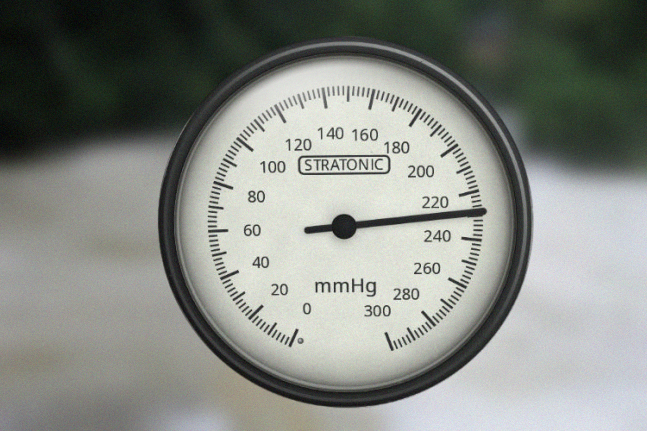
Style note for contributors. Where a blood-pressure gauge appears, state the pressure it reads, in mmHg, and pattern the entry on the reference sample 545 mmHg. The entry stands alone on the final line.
228 mmHg
